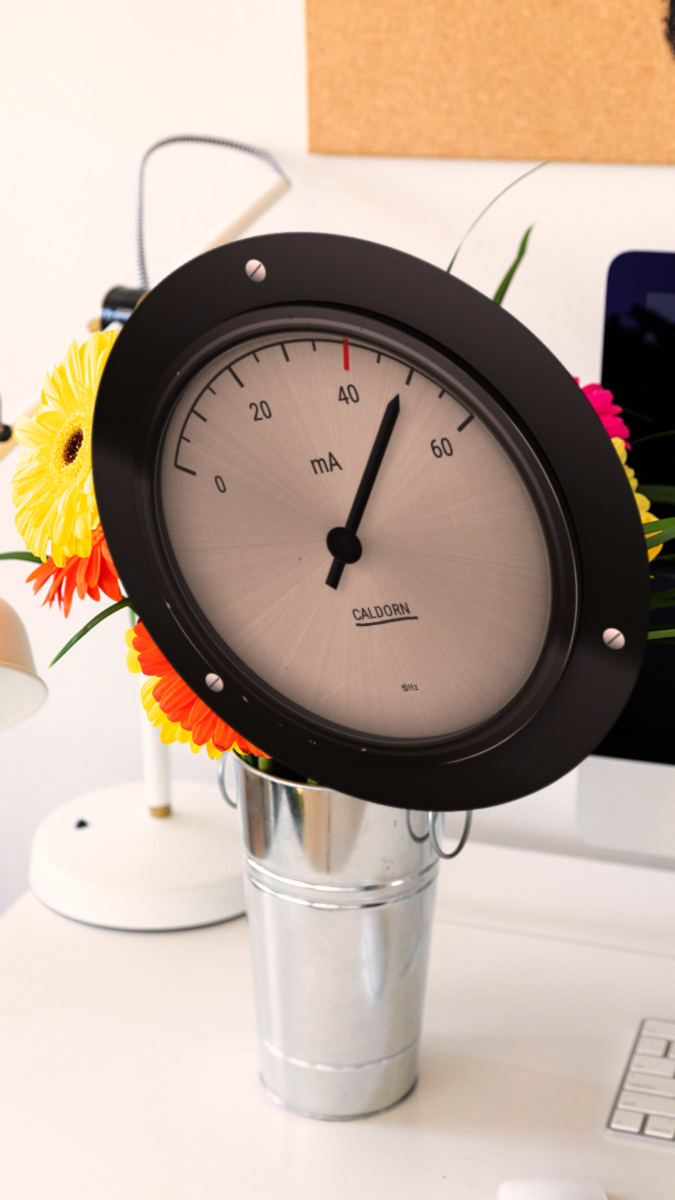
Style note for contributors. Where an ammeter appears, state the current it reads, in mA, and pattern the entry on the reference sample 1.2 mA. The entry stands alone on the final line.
50 mA
